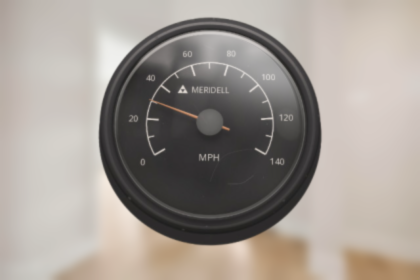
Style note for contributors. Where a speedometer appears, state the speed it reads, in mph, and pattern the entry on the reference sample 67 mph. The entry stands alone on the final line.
30 mph
